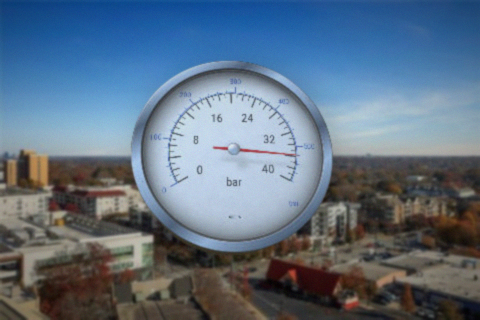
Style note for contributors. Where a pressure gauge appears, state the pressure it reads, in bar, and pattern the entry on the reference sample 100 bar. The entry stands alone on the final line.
36 bar
